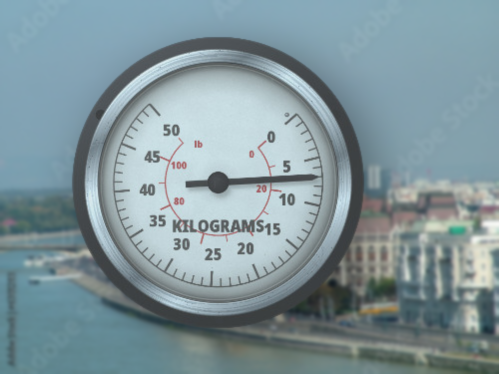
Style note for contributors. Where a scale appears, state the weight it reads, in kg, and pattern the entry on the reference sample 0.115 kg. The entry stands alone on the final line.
7 kg
